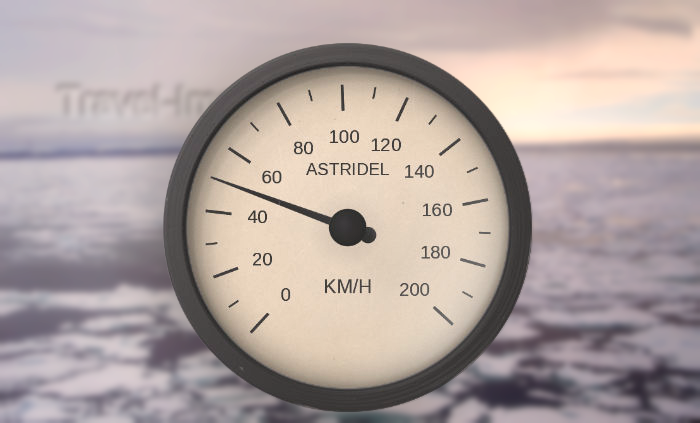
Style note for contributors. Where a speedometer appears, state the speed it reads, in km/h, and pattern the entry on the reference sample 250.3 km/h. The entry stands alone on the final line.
50 km/h
